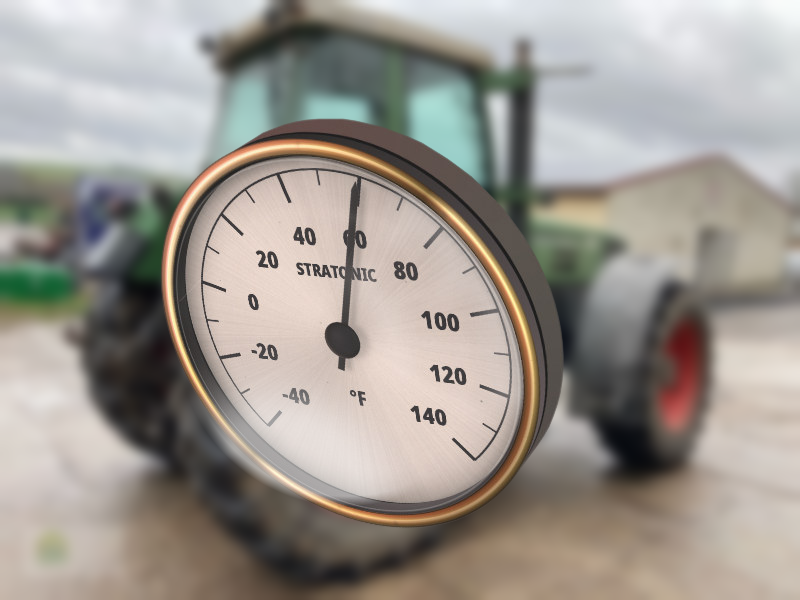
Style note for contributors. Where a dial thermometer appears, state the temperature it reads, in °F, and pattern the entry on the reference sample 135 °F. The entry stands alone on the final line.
60 °F
